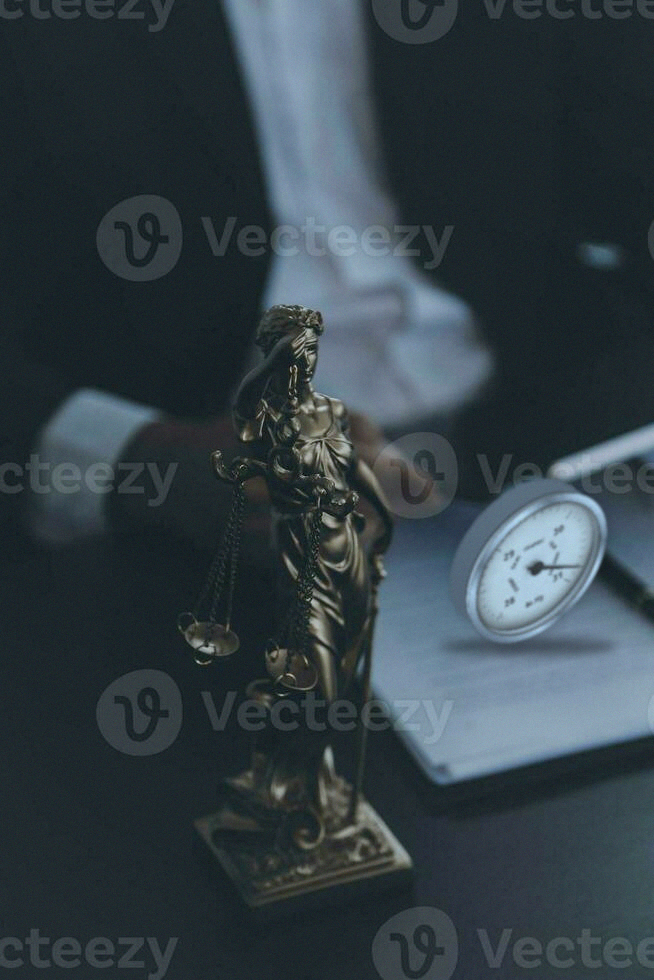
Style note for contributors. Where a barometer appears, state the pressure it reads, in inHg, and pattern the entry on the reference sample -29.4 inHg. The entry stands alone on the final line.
30.8 inHg
